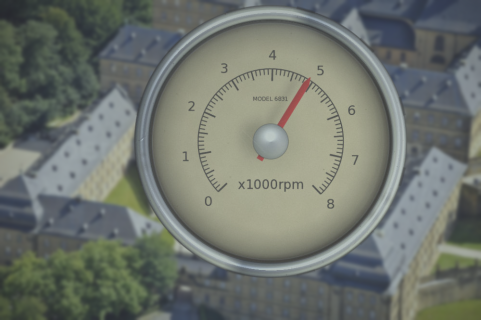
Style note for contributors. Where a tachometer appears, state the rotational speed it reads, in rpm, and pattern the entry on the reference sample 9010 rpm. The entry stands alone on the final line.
4900 rpm
